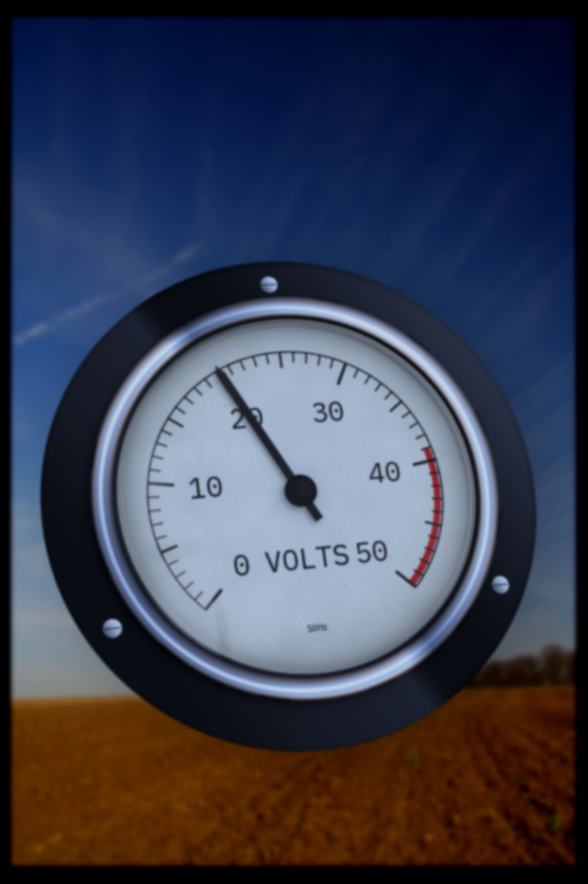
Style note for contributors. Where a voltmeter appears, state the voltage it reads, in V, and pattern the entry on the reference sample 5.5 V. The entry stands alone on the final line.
20 V
